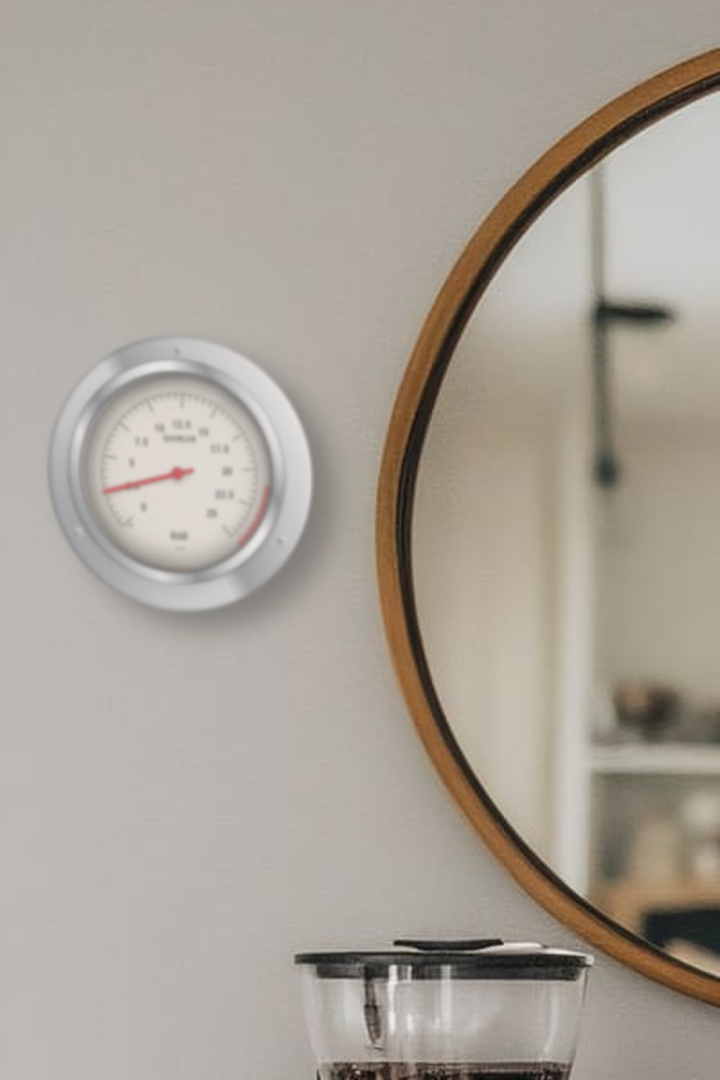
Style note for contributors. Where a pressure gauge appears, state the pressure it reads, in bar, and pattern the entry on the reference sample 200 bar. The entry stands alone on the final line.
2.5 bar
